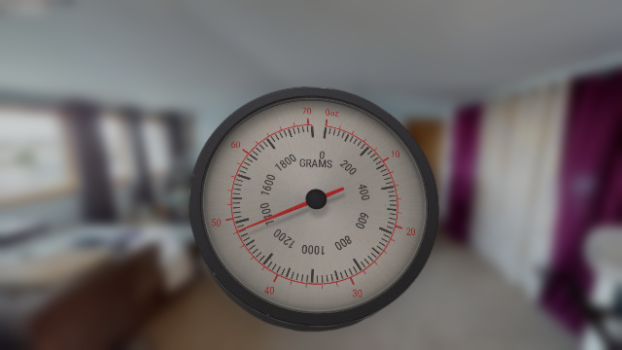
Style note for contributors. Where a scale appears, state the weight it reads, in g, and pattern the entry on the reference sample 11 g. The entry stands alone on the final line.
1360 g
